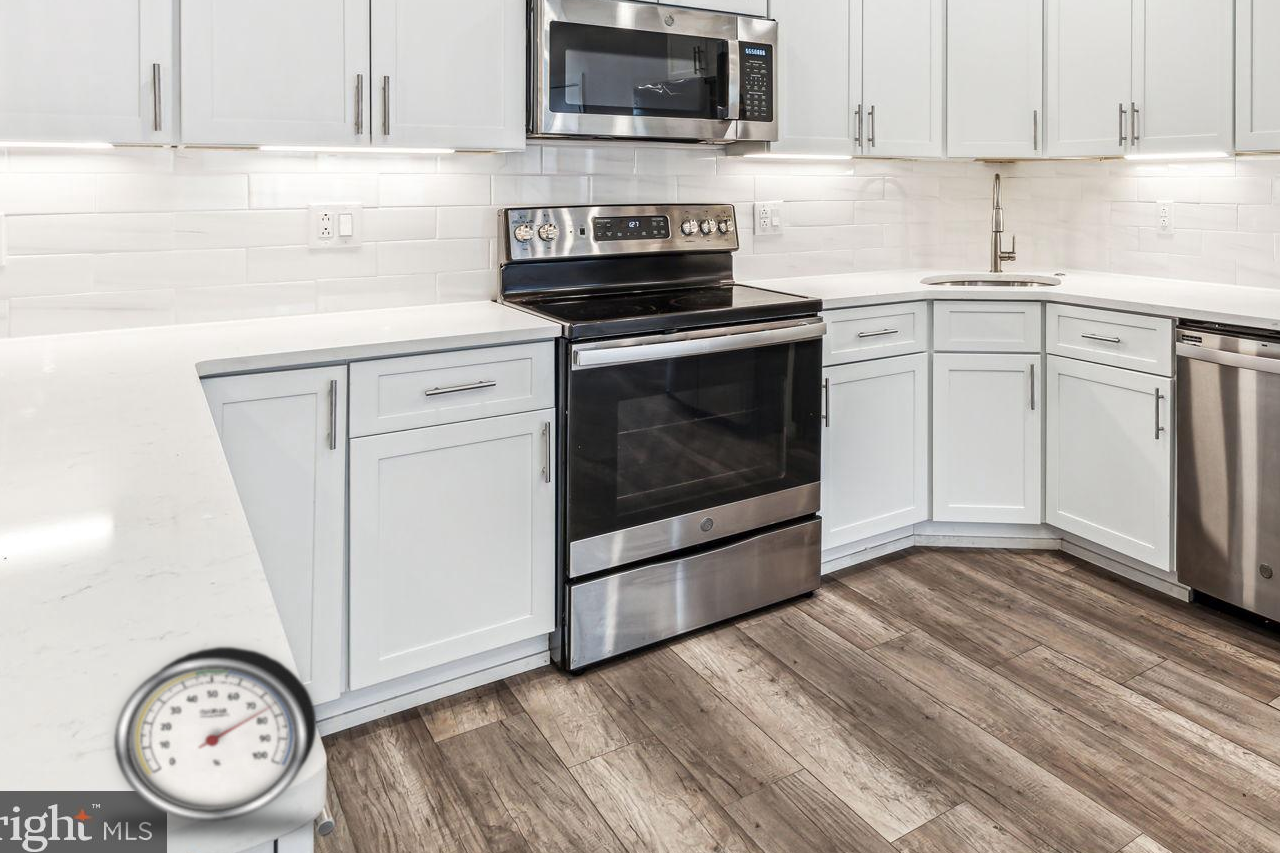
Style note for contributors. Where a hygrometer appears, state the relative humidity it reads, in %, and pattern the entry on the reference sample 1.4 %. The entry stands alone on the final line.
75 %
